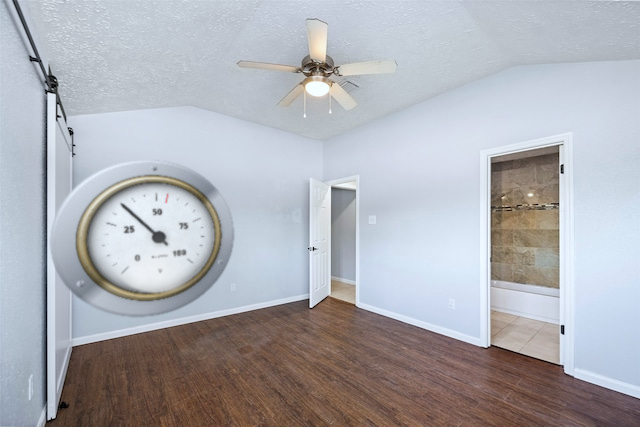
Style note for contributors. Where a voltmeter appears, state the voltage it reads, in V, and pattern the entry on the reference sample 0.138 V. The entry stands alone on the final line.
35 V
